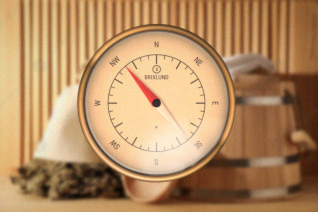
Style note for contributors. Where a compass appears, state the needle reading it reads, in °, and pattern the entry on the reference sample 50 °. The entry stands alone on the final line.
320 °
